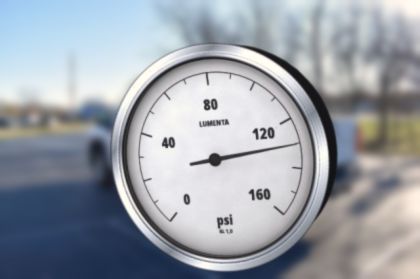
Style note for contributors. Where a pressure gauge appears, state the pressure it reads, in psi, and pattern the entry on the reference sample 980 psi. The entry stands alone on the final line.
130 psi
